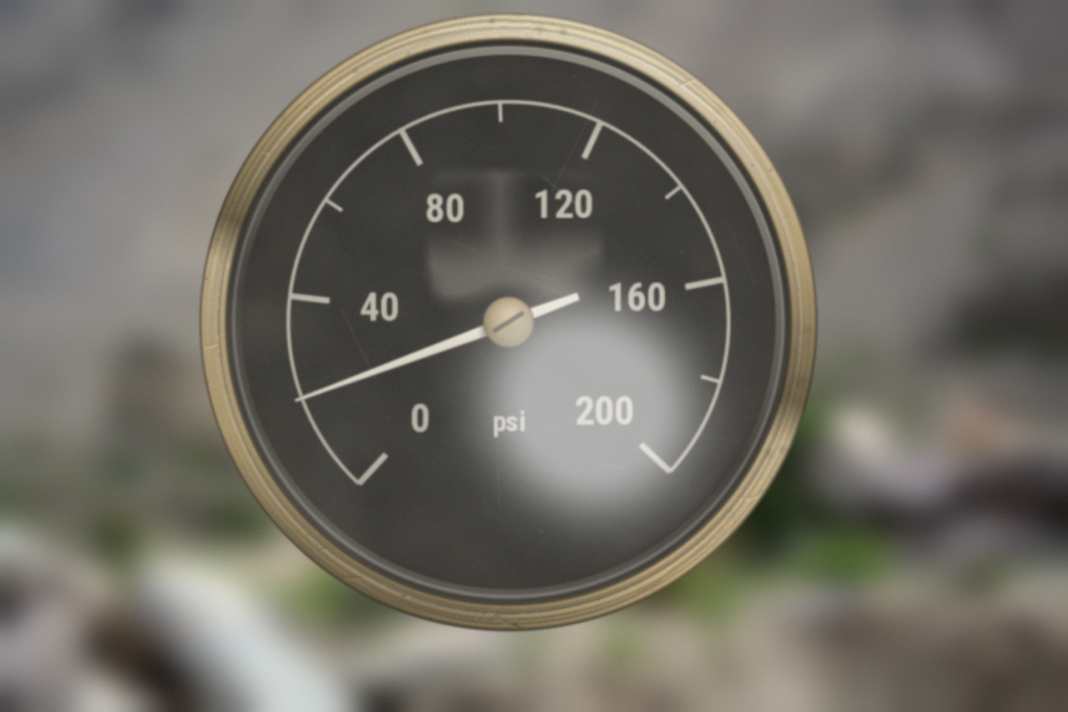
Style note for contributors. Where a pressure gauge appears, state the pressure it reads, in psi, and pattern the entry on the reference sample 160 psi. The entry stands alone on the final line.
20 psi
